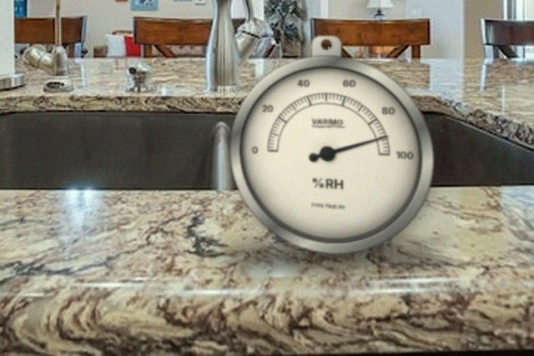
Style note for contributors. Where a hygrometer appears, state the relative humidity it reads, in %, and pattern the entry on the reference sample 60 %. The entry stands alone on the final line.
90 %
